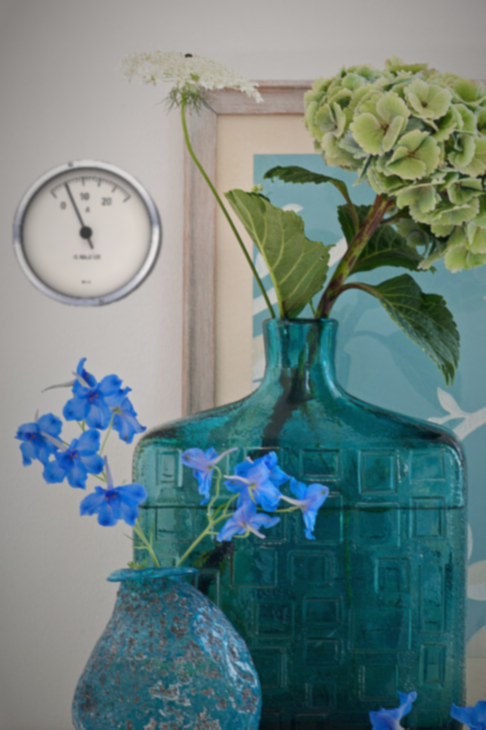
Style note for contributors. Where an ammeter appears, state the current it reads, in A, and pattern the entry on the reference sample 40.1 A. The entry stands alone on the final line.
5 A
